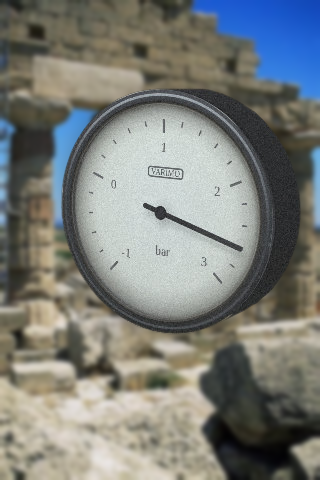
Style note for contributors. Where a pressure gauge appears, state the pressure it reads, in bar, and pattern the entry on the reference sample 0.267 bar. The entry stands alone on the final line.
2.6 bar
